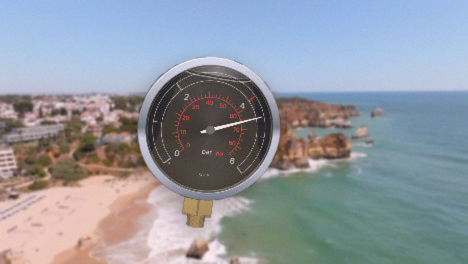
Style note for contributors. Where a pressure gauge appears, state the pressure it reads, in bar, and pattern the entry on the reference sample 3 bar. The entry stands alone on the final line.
4.5 bar
